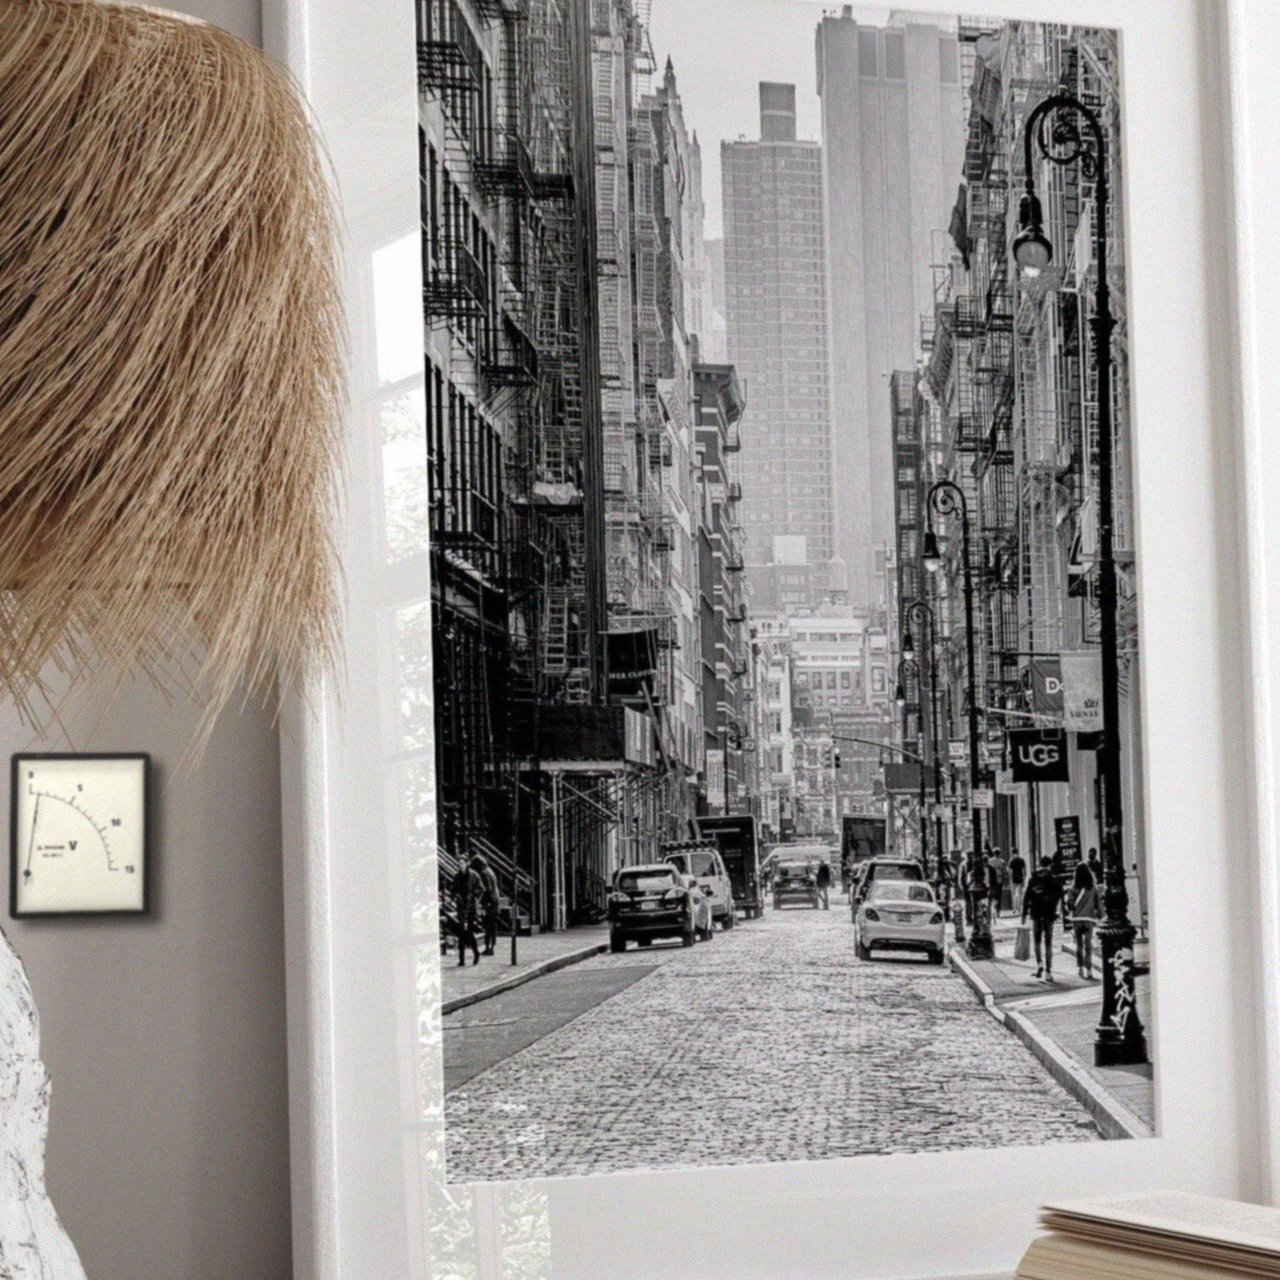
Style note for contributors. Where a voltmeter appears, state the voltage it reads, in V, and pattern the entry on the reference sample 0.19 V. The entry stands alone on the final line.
1 V
